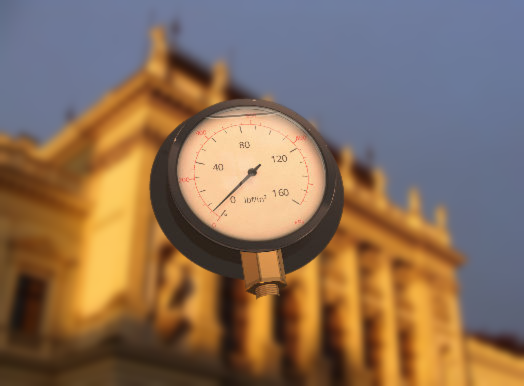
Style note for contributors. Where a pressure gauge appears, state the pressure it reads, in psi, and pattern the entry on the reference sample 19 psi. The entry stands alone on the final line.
5 psi
